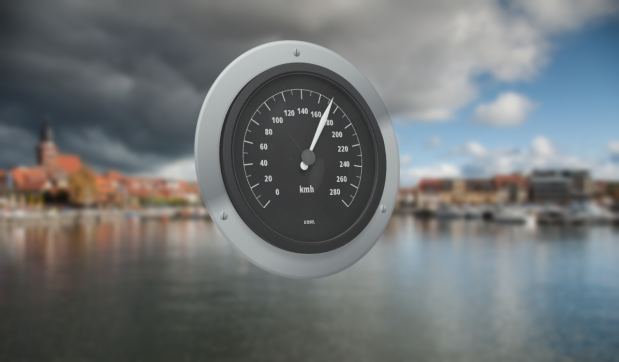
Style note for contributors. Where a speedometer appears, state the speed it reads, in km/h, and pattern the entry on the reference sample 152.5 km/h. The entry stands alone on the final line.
170 km/h
